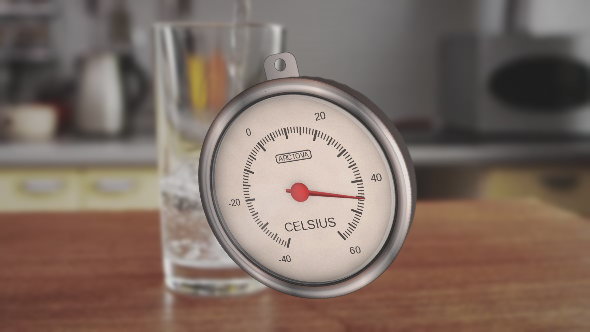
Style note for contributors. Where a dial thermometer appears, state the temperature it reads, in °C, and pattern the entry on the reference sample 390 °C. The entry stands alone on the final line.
45 °C
